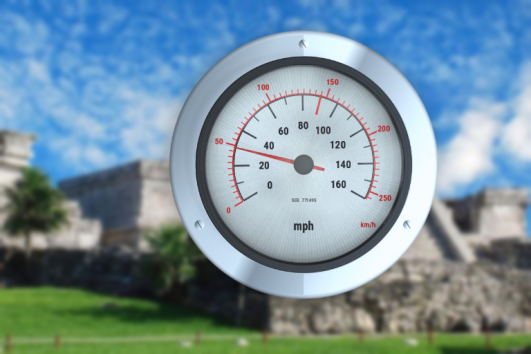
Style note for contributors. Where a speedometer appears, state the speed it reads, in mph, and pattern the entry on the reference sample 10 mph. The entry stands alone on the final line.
30 mph
